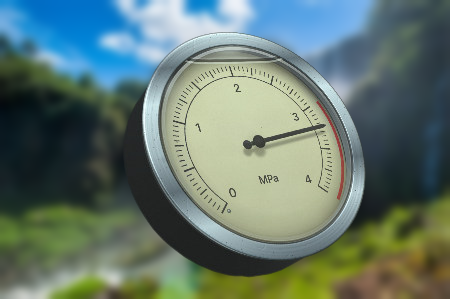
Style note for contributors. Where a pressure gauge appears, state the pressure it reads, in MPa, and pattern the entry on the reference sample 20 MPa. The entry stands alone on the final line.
3.25 MPa
